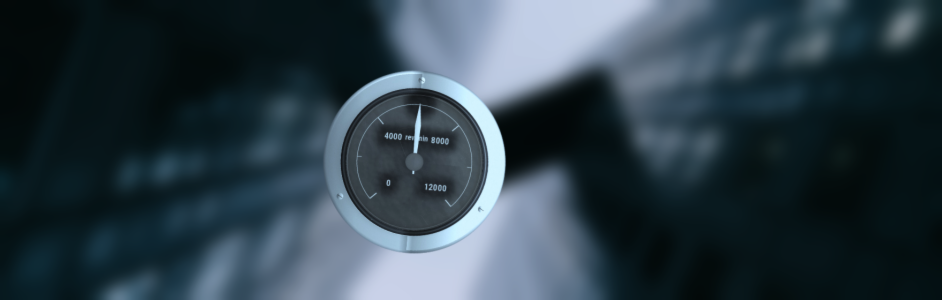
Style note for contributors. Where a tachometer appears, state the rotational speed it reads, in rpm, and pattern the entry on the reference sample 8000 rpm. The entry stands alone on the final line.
6000 rpm
